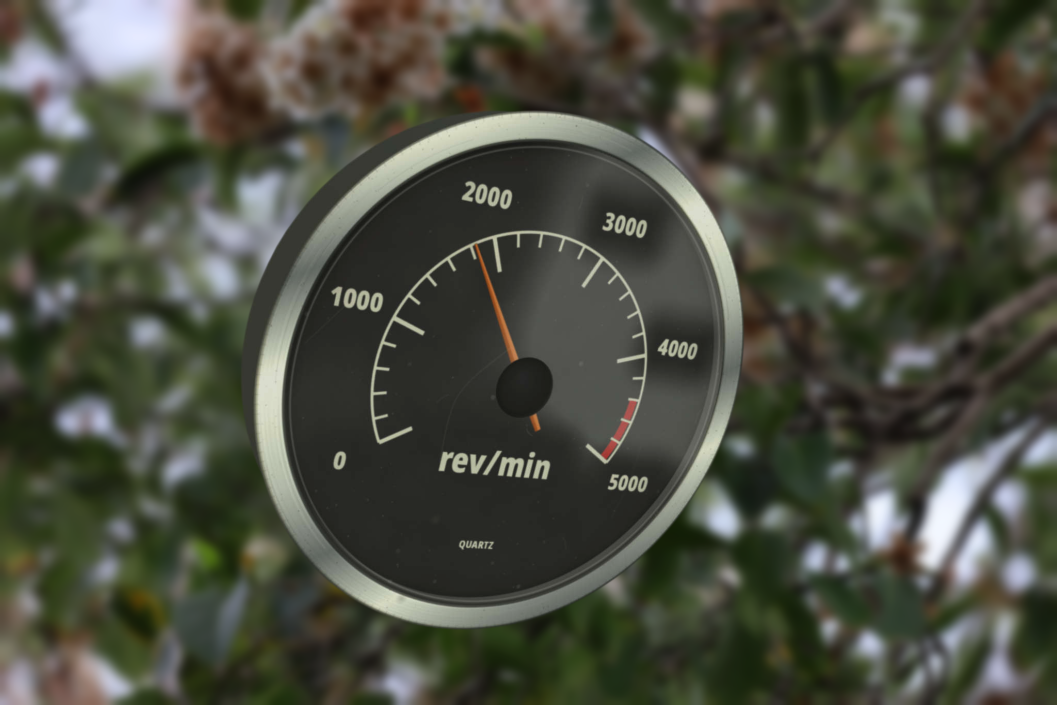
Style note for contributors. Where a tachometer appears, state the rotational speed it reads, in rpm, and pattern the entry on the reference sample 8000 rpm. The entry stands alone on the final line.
1800 rpm
